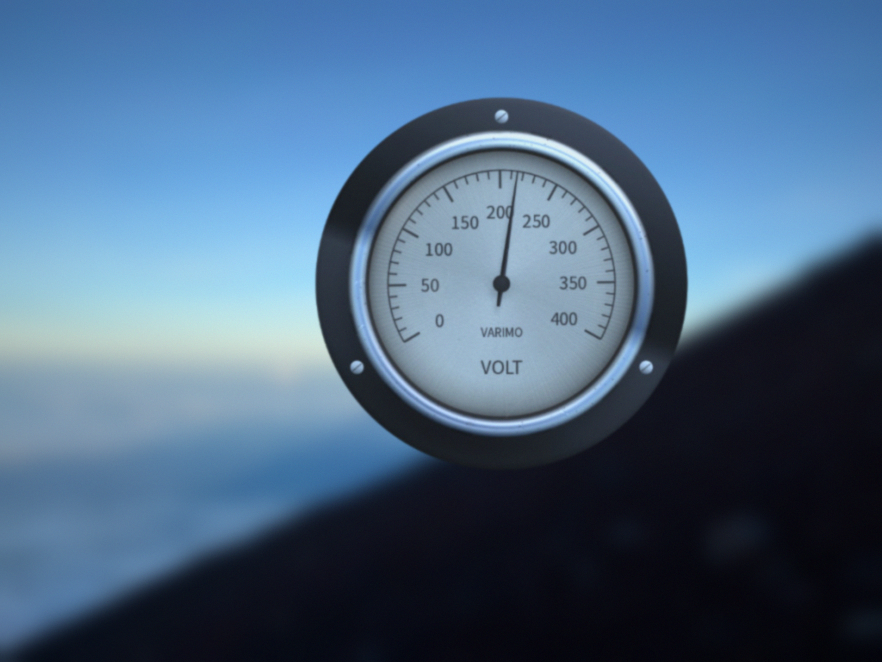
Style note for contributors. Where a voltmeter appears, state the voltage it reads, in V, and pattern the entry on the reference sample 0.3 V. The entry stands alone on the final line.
215 V
